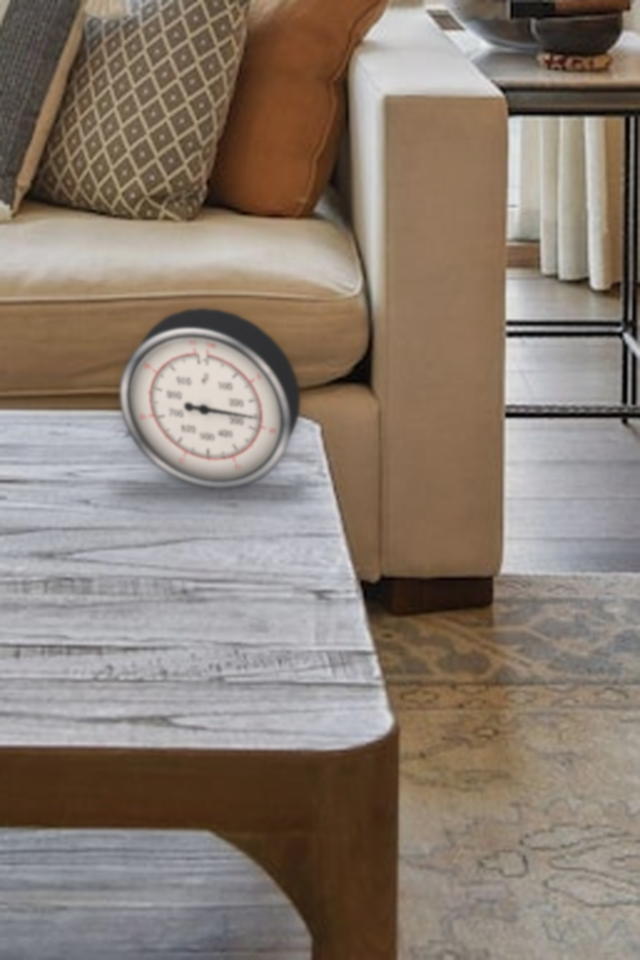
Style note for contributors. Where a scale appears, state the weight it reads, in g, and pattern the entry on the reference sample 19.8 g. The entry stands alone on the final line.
250 g
